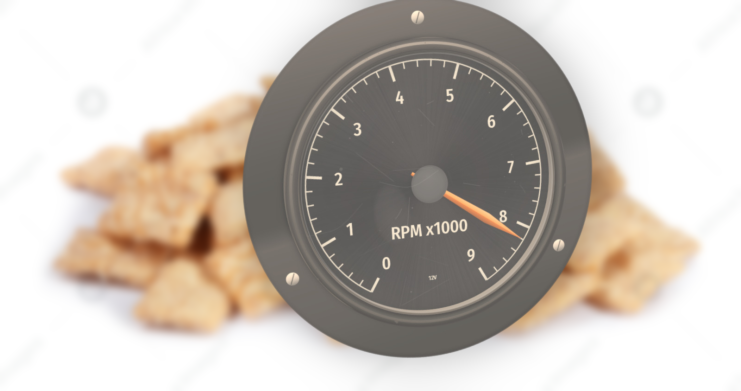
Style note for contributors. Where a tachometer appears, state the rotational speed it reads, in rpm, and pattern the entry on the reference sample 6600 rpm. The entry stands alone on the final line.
8200 rpm
